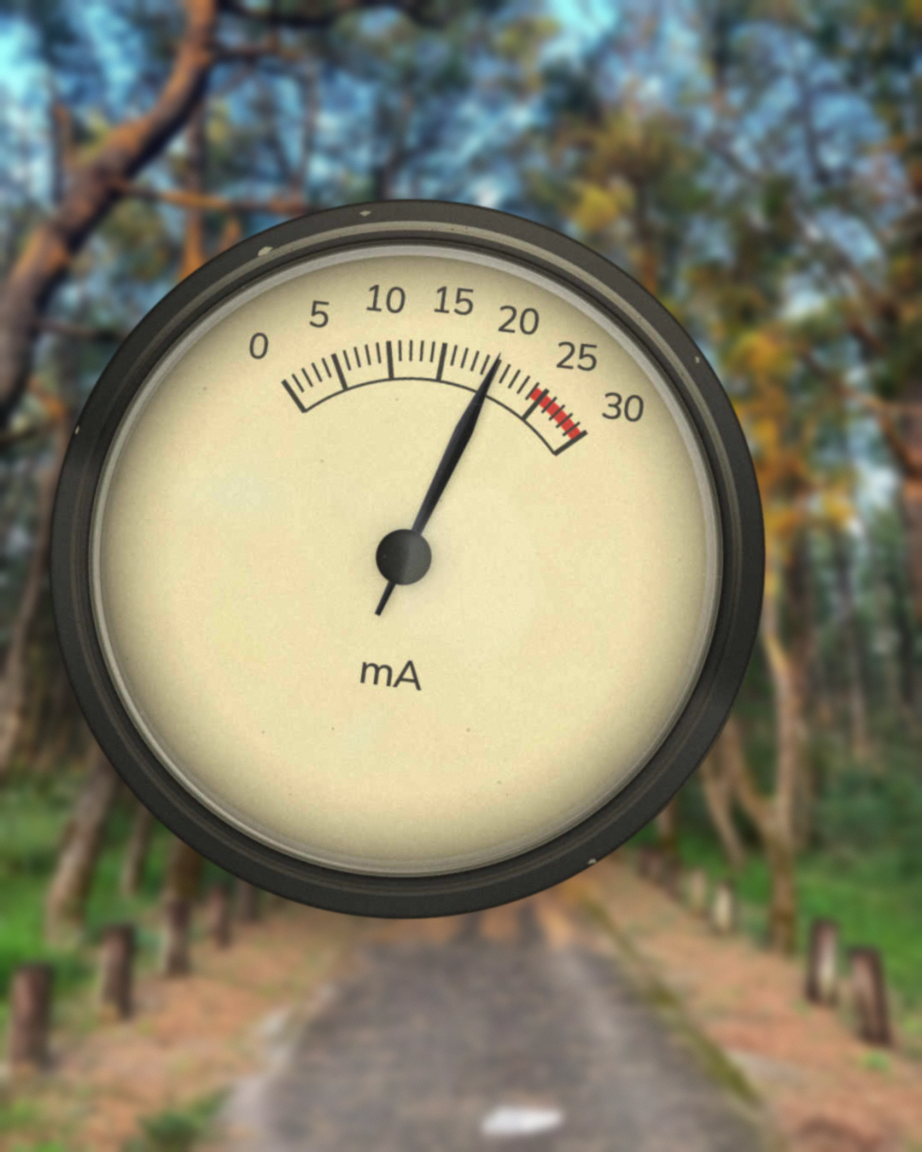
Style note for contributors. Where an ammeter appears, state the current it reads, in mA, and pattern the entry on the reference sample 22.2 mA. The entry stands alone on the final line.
20 mA
